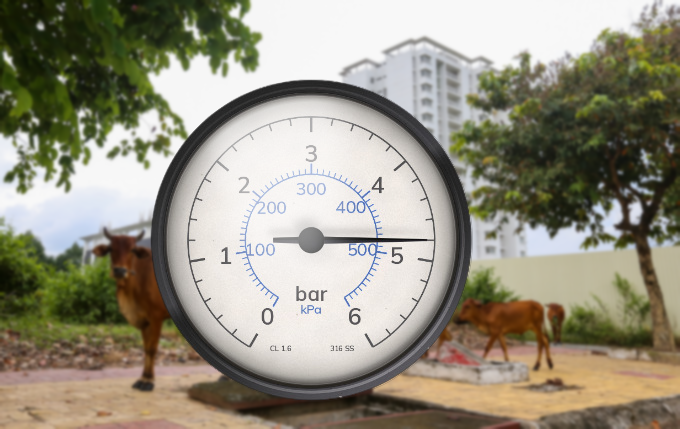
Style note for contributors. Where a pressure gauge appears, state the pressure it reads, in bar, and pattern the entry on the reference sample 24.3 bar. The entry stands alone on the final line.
4.8 bar
